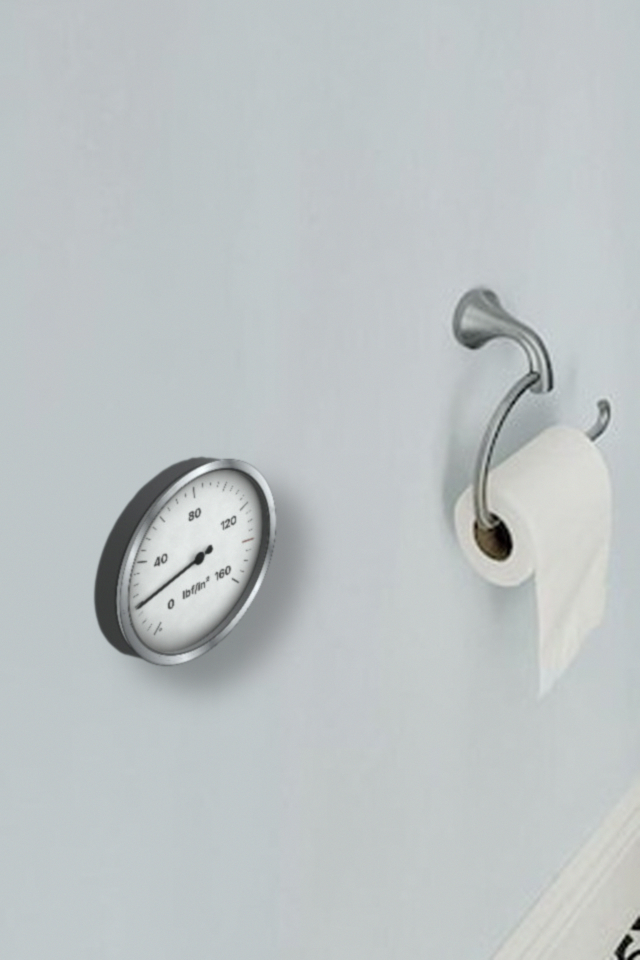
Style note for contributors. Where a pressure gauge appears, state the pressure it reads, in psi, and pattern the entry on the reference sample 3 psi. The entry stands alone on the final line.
20 psi
